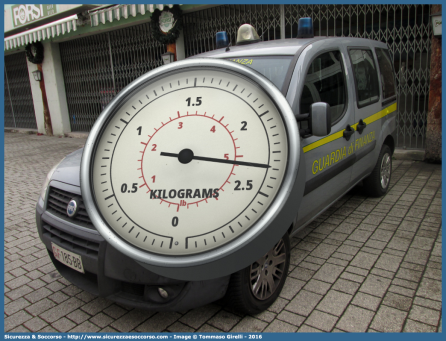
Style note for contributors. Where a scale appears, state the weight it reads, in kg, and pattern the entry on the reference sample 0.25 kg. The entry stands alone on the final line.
2.35 kg
